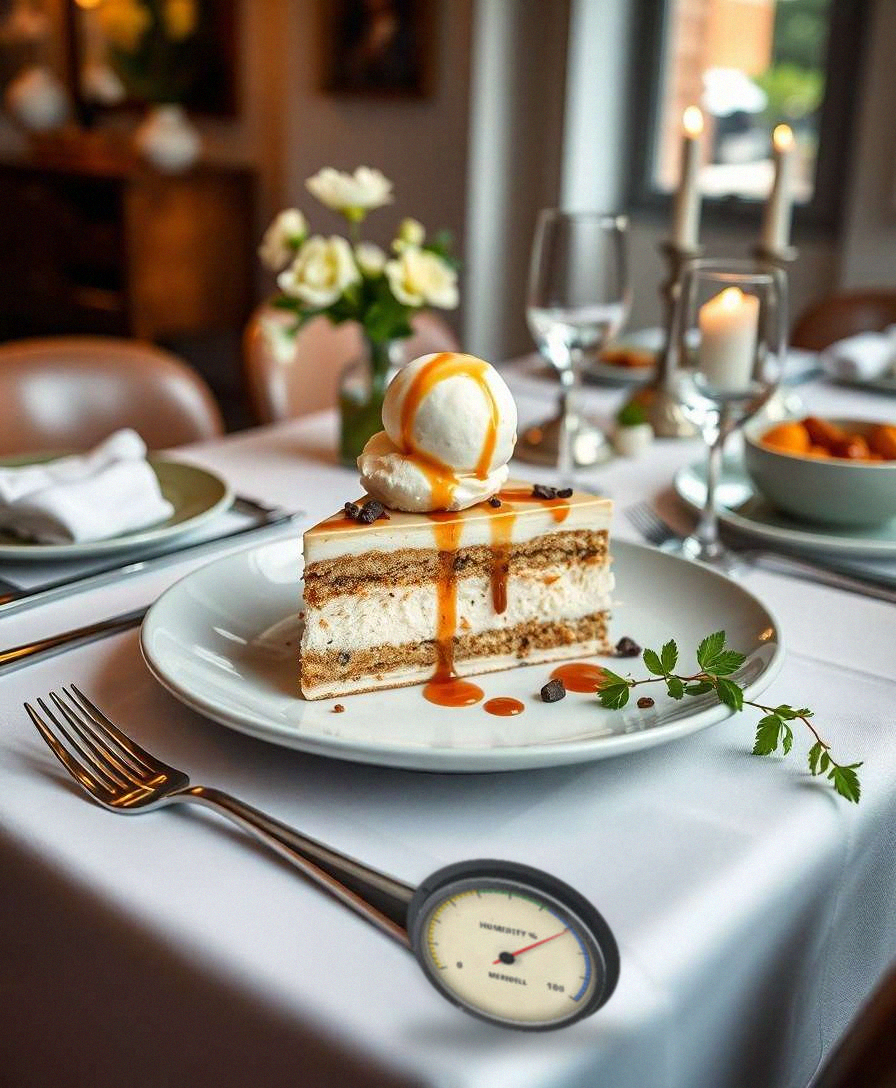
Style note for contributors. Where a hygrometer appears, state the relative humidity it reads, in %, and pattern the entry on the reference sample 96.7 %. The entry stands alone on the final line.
70 %
